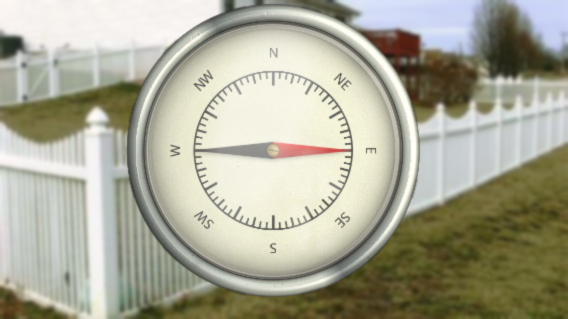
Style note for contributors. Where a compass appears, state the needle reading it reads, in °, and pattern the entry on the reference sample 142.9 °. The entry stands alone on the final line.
90 °
